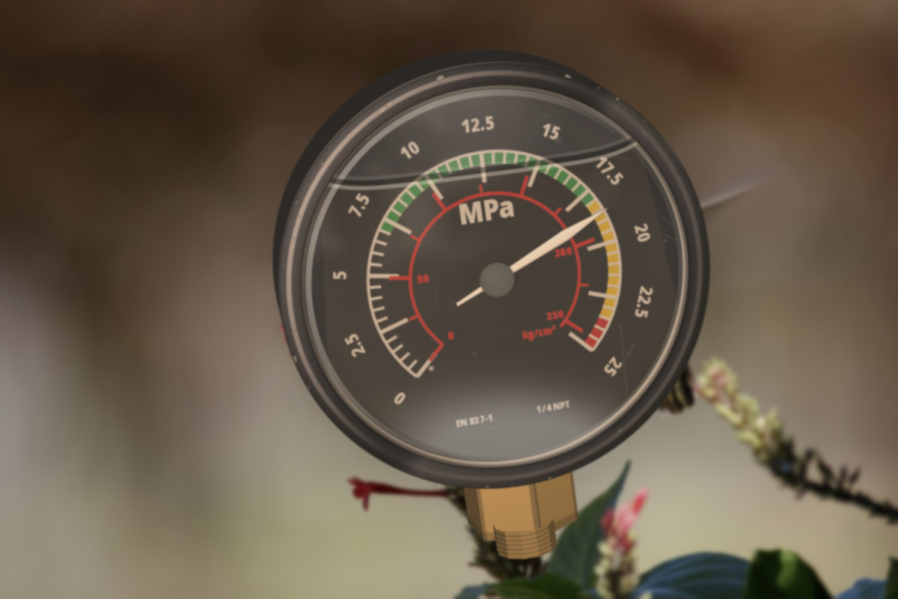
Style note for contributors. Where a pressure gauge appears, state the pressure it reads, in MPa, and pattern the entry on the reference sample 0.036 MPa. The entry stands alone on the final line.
18.5 MPa
